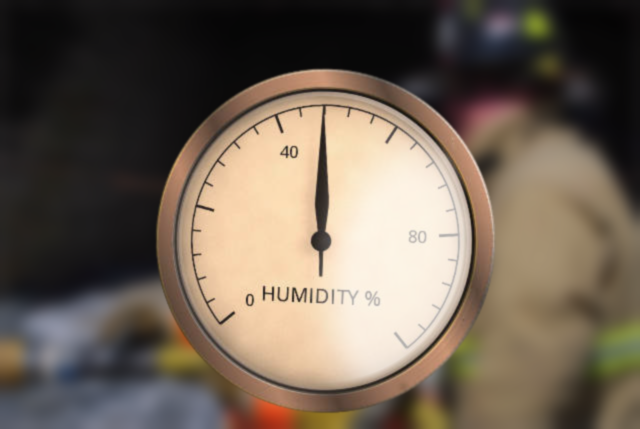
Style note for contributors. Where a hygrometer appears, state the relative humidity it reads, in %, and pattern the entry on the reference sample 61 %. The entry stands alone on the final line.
48 %
